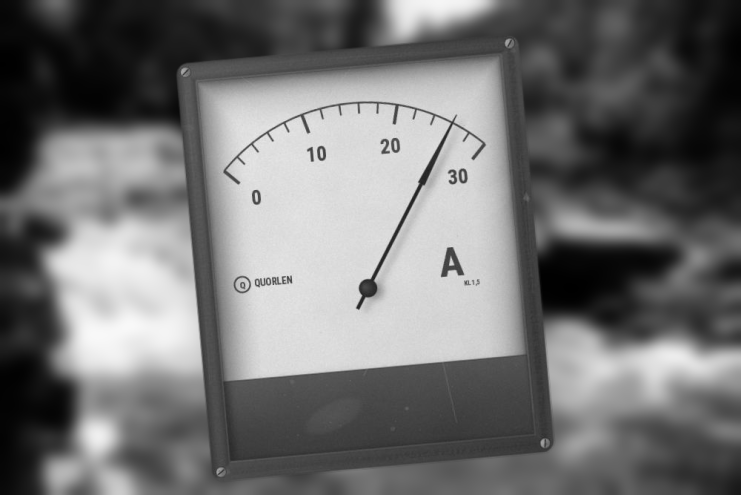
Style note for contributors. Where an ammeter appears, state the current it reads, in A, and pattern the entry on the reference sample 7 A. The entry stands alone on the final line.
26 A
